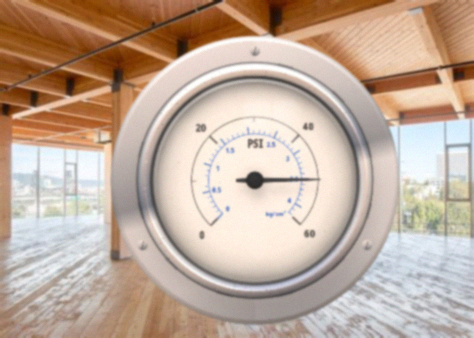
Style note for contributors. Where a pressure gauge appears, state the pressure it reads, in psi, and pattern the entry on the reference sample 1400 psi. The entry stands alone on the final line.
50 psi
